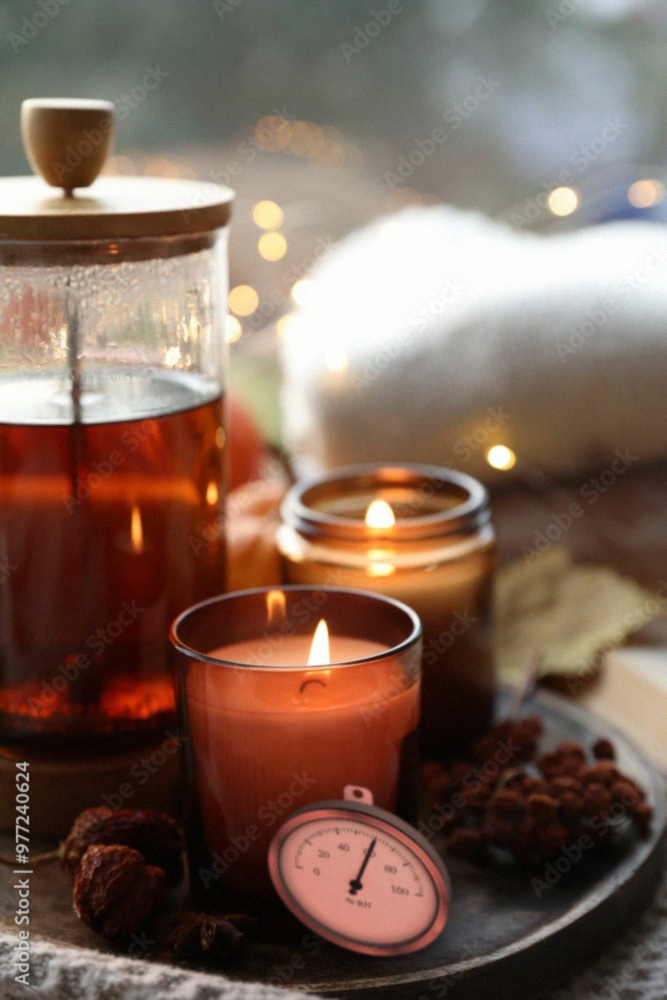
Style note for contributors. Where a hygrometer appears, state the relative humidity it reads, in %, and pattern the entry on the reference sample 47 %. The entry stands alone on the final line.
60 %
